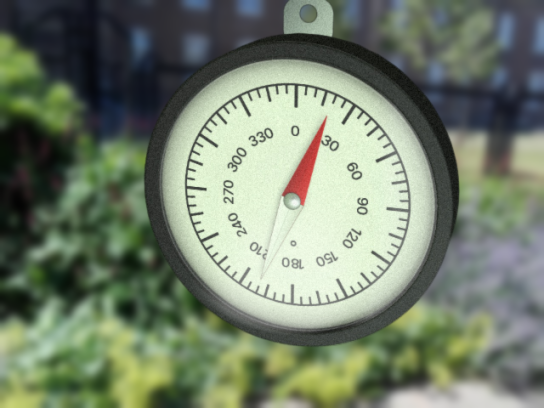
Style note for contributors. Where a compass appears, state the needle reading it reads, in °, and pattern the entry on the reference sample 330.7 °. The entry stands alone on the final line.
20 °
